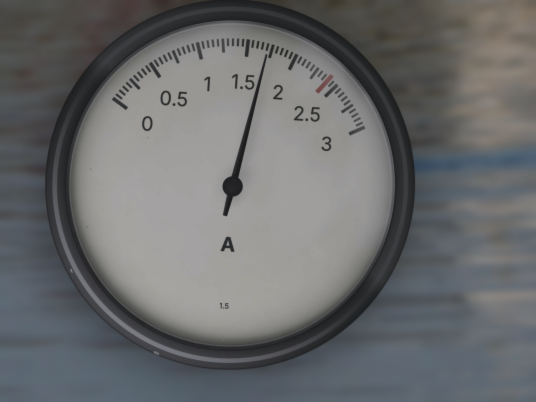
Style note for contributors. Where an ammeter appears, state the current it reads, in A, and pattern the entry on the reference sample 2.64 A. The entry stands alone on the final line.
1.7 A
